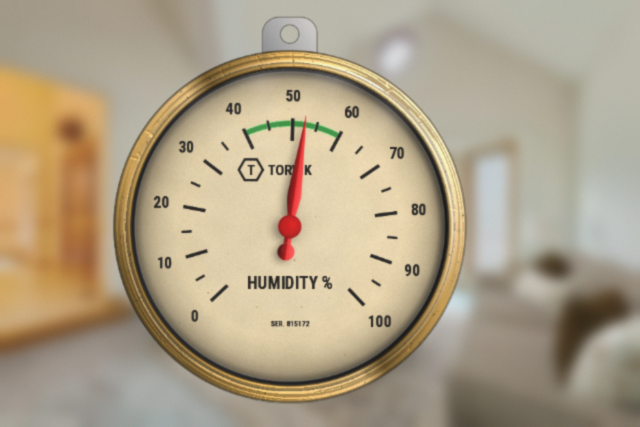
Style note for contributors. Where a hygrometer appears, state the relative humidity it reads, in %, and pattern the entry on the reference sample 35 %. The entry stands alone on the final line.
52.5 %
